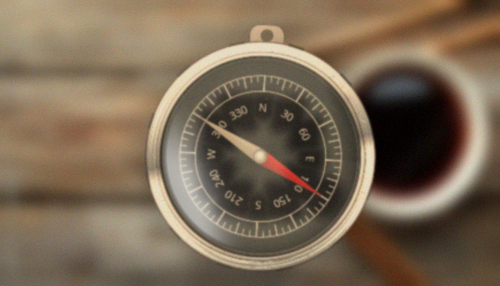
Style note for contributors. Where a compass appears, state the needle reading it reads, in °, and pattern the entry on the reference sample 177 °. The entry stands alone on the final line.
120 °
